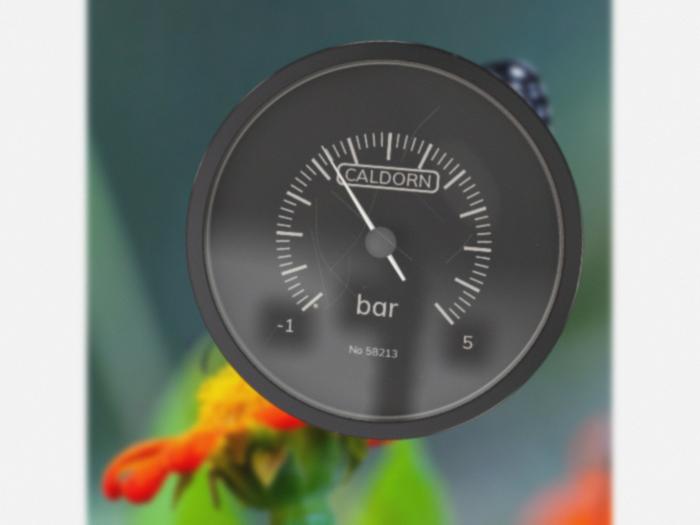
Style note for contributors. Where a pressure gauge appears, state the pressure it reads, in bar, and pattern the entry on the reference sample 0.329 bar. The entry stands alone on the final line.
1.2 bar
